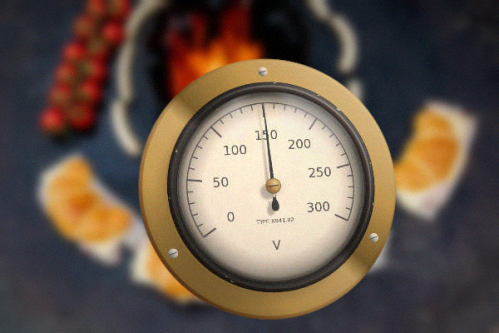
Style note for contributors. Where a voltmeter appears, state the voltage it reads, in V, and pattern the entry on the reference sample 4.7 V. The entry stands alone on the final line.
150 V
